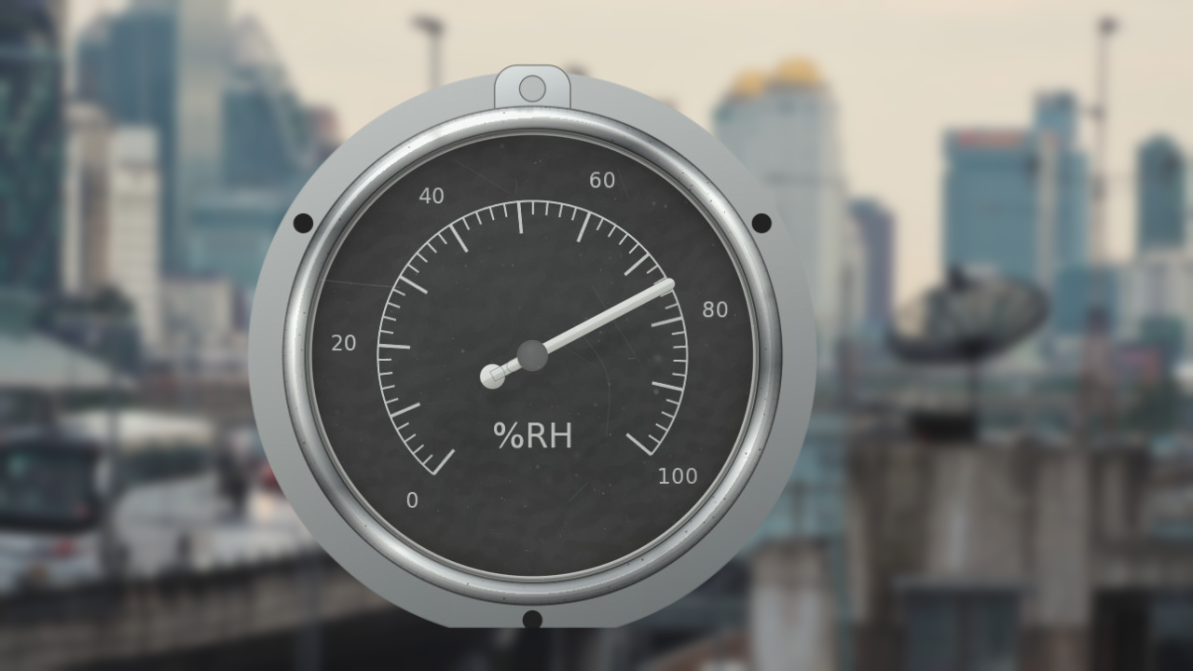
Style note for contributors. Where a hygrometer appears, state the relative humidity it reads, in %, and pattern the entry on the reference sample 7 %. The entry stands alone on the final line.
75 %
